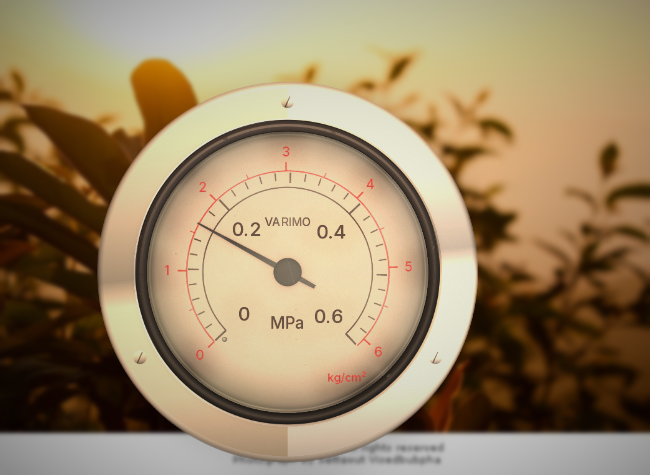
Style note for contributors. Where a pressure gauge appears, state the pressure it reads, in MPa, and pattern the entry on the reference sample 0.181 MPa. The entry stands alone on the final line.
0.16 MPa
